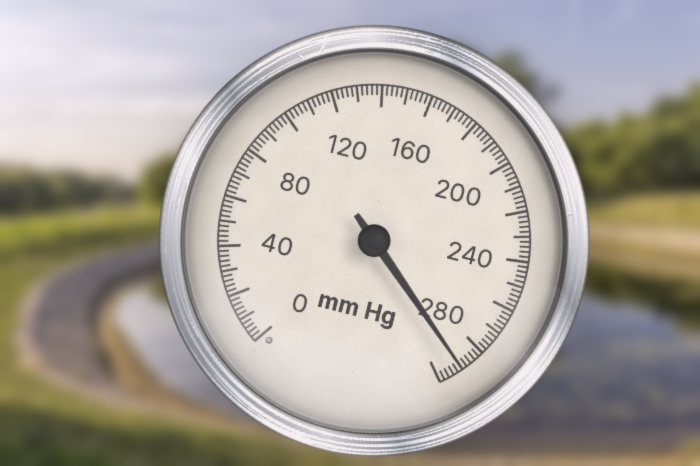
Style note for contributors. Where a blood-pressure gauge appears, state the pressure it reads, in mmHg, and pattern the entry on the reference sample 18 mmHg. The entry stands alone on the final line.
290 mmHg
